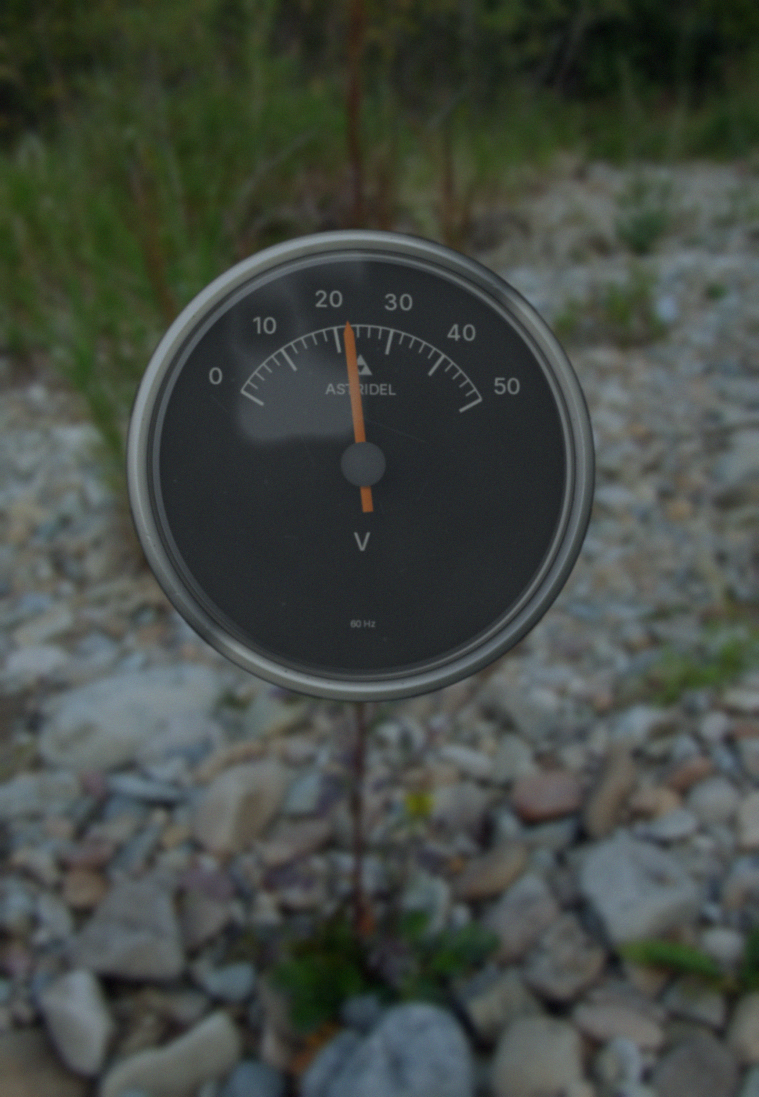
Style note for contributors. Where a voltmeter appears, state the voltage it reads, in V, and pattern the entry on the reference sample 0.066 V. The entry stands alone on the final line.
22 V
